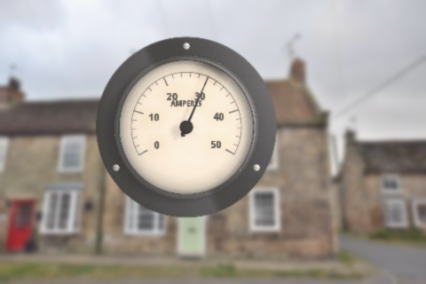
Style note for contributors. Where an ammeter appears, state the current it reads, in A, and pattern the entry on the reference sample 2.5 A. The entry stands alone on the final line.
30 A
